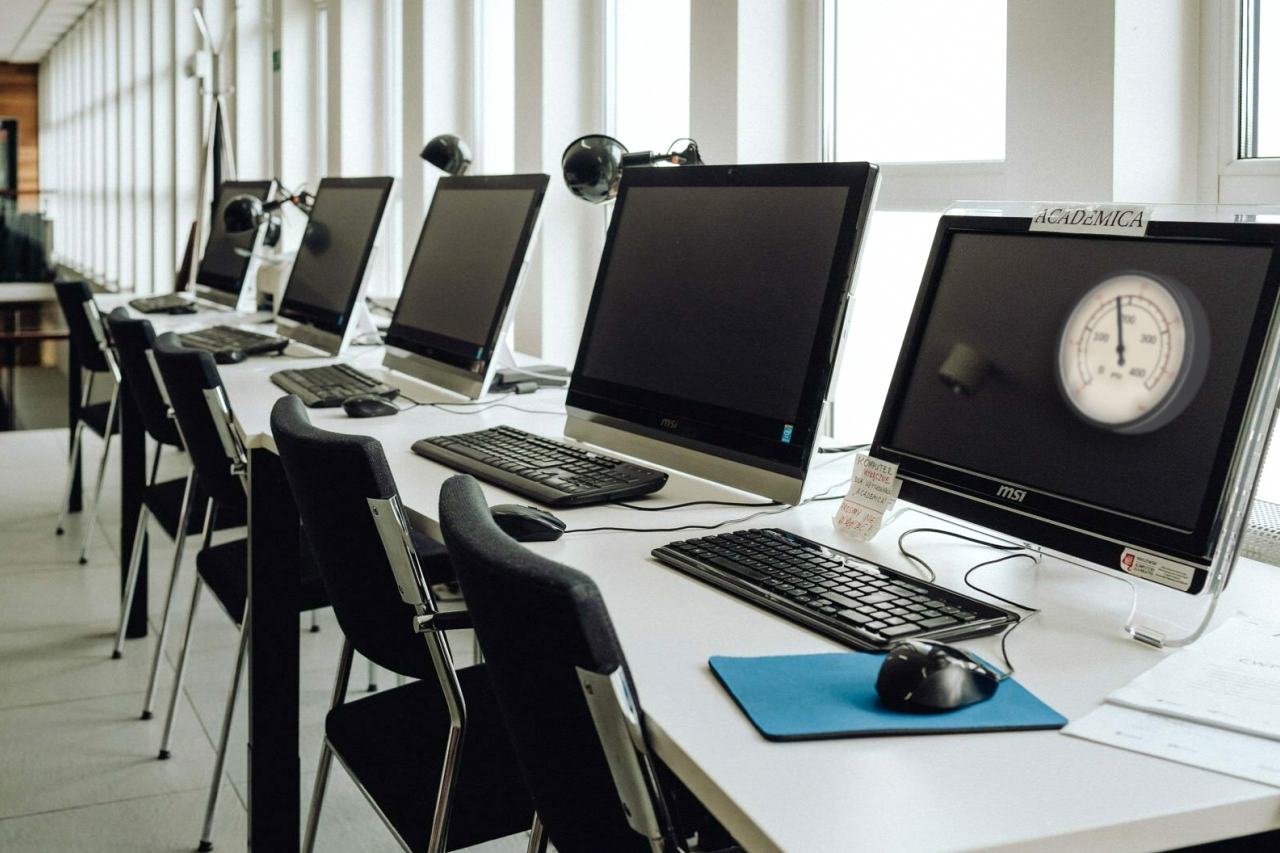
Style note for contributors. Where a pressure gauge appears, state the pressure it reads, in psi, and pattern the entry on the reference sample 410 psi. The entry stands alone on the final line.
180 psi
